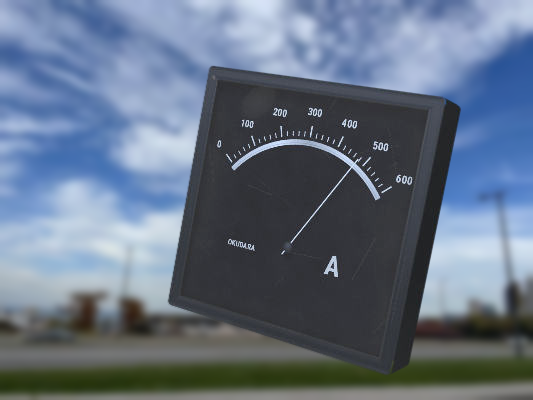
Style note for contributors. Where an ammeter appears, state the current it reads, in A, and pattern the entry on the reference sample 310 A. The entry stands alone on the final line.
480 A
